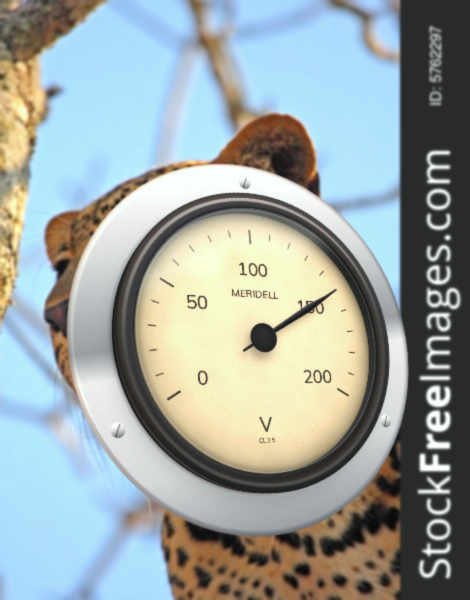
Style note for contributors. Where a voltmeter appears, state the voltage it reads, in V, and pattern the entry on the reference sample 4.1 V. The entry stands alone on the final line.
150 V
